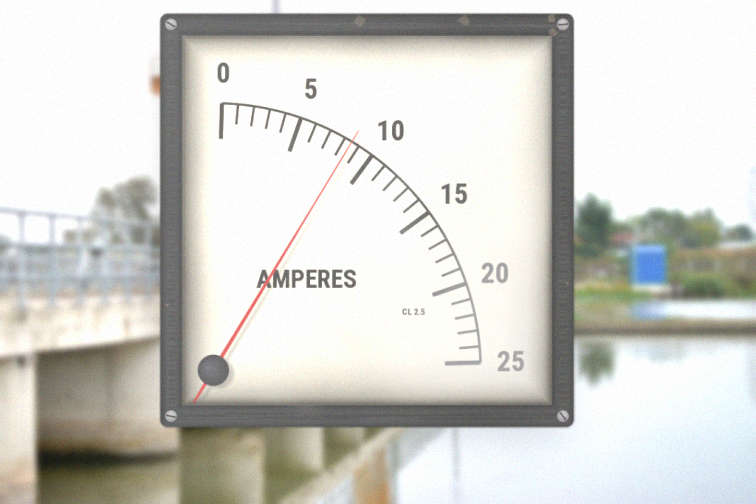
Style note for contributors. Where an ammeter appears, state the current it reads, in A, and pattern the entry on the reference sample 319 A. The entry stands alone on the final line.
8.5 A
